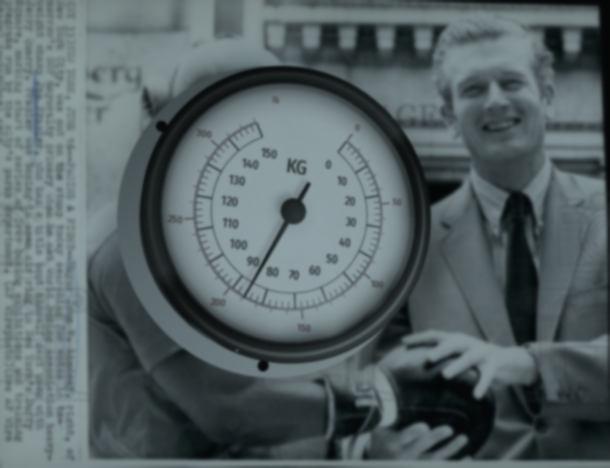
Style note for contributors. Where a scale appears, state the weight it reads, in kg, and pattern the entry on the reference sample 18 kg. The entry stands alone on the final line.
86 kg
